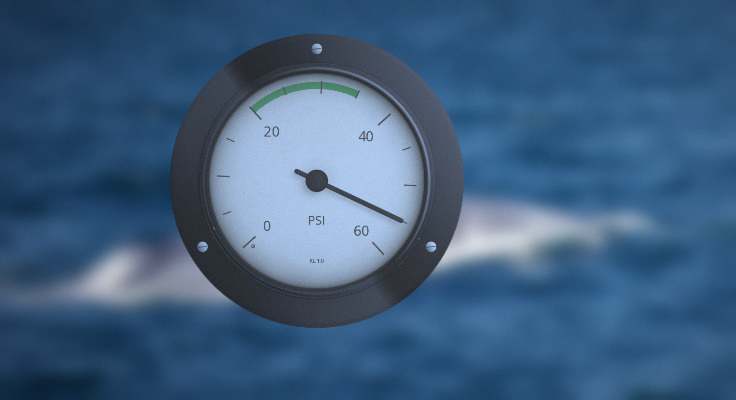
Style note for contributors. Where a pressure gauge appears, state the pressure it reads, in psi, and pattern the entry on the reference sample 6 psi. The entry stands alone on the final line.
55 psi
